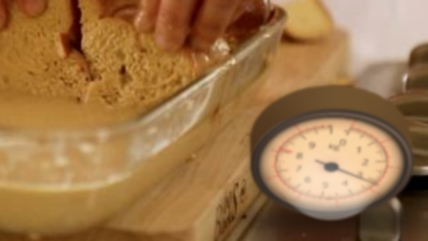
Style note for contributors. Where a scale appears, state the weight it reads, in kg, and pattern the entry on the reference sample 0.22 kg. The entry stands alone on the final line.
3 kg
